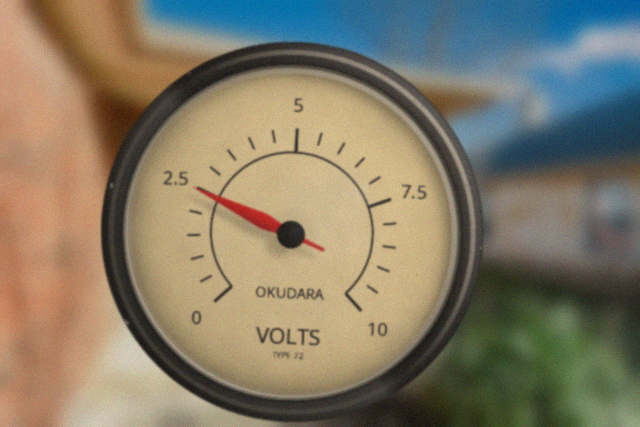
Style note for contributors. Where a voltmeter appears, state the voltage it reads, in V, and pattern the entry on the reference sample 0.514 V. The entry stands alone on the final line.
2.5 V
